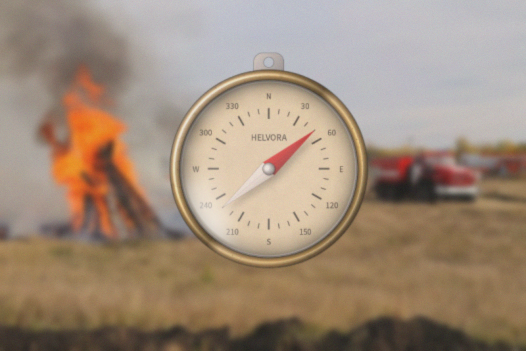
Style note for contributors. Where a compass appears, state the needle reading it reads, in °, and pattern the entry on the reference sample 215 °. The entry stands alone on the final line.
50 °
